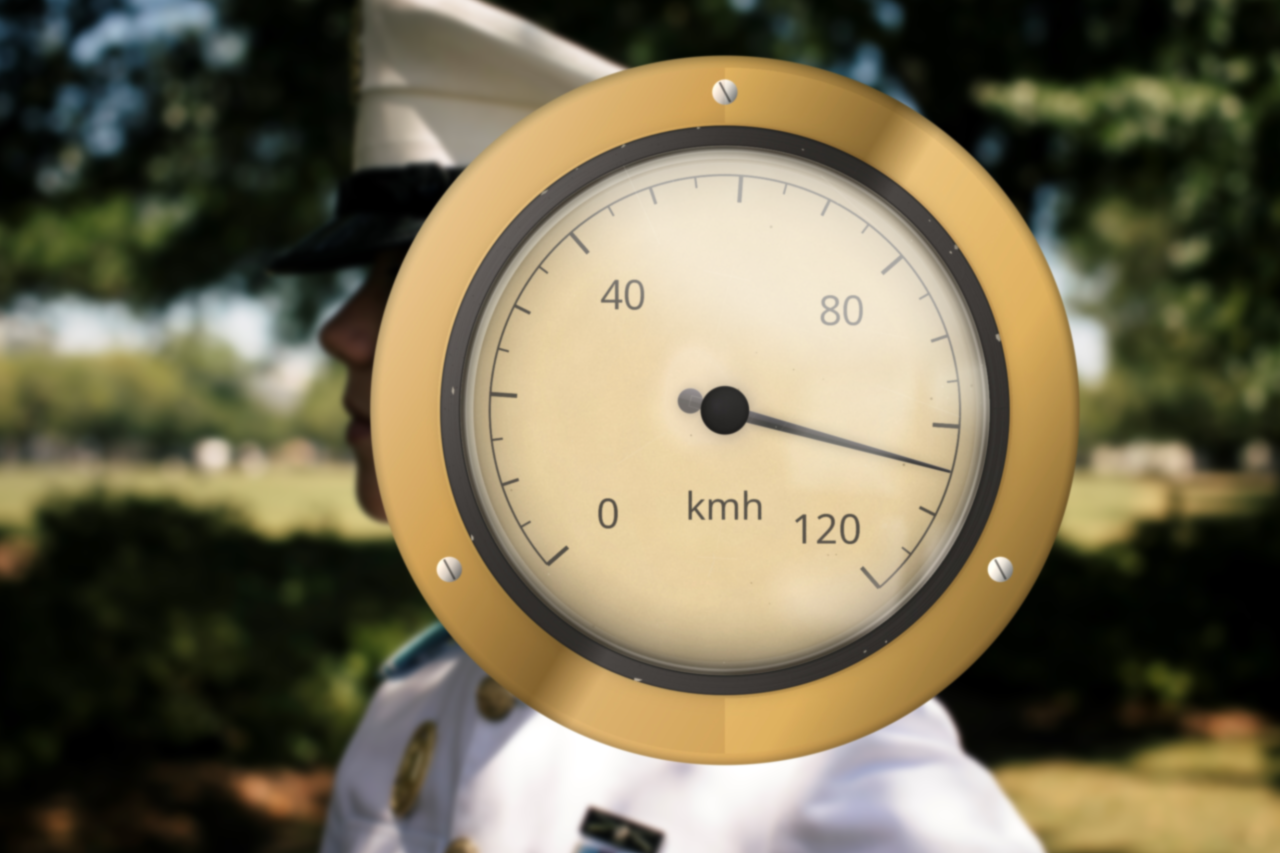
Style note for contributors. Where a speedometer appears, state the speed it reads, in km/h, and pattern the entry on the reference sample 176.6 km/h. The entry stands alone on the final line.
105 km/h
